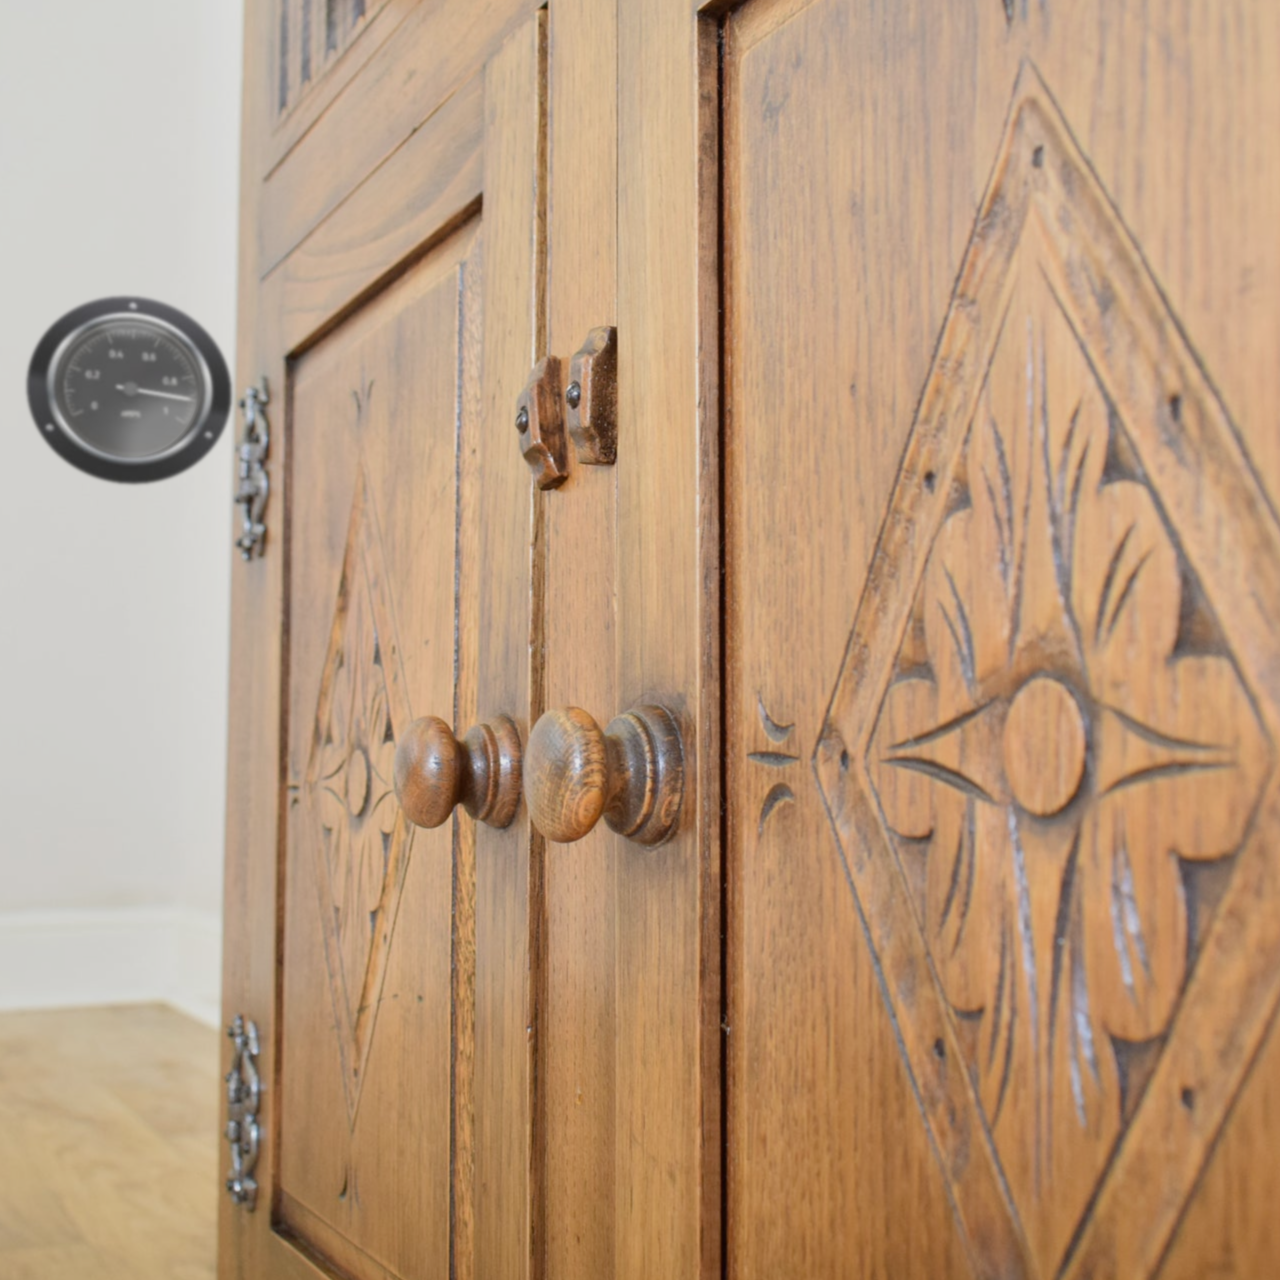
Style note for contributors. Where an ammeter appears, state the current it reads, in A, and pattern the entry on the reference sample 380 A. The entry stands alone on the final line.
0.9 A
